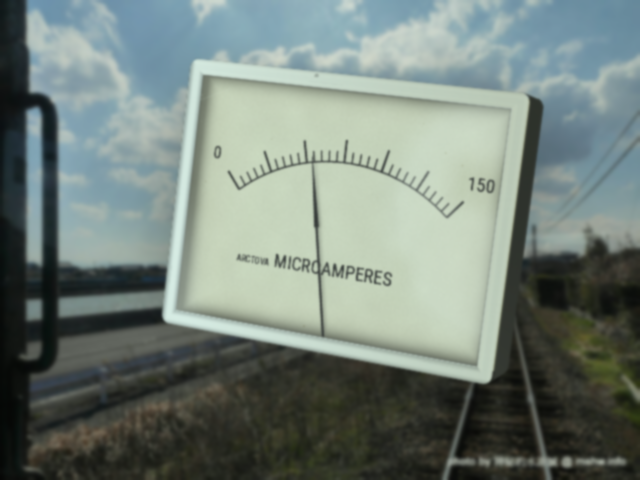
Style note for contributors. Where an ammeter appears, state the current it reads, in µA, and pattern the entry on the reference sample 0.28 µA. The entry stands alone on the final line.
55 µA
